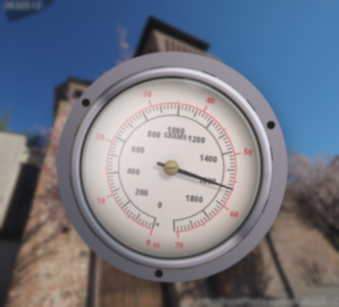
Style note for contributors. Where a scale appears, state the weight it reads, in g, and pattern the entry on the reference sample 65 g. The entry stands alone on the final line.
1600 g
